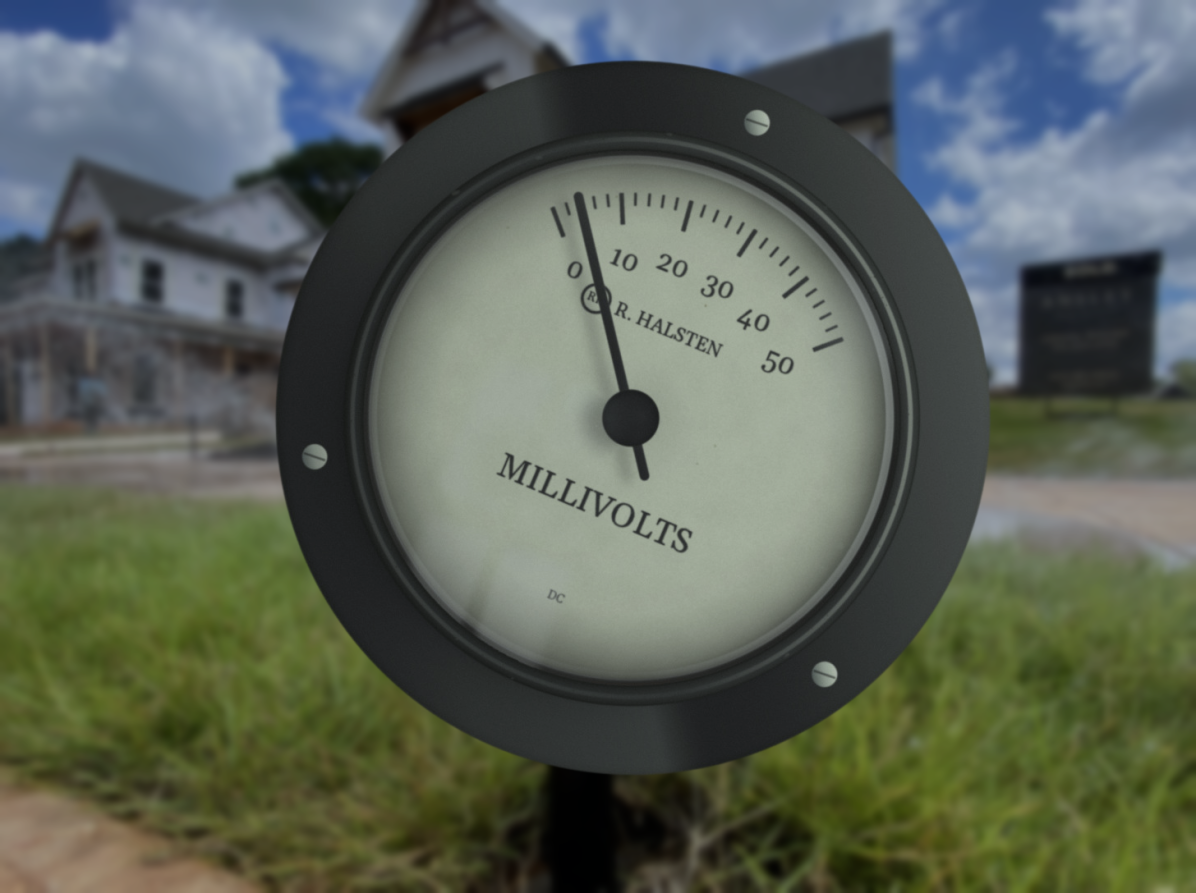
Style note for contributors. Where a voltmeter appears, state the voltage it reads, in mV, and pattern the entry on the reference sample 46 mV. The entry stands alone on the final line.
4 mV
